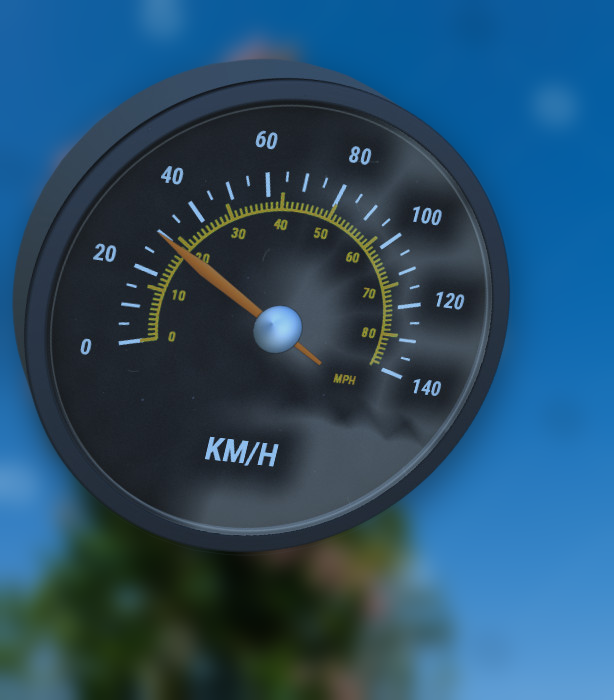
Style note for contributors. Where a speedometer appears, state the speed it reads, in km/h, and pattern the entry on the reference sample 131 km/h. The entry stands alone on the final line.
30 km/h
